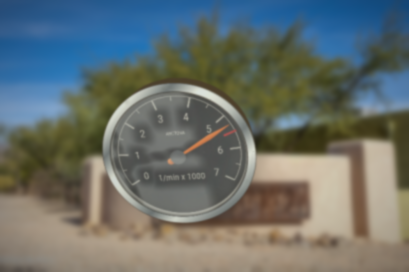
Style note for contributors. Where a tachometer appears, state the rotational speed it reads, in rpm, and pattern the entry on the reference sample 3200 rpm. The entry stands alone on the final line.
5250 rpm
